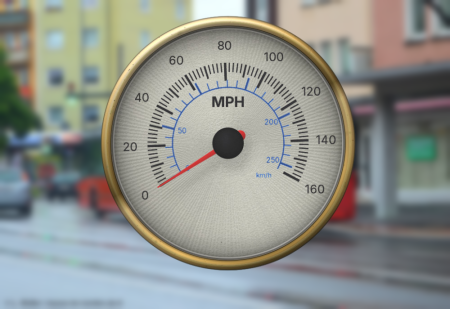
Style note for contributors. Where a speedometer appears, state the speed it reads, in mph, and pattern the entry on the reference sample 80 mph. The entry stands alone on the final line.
0 mph
